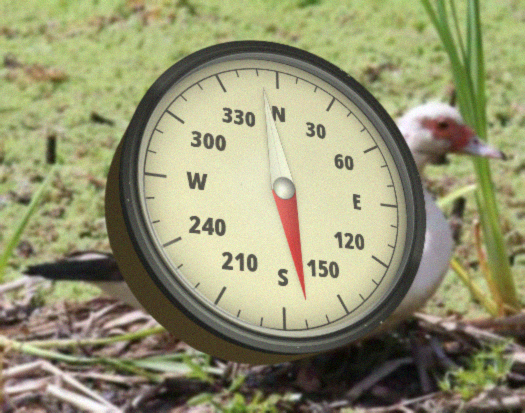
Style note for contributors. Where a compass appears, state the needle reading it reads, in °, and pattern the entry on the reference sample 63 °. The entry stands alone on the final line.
170 °
